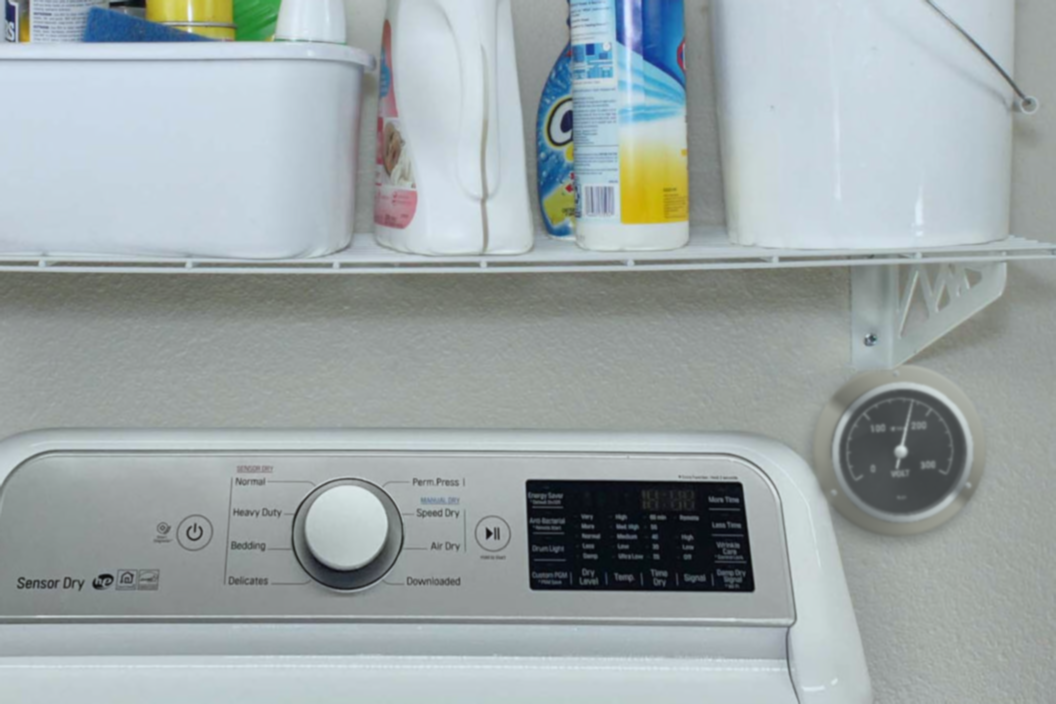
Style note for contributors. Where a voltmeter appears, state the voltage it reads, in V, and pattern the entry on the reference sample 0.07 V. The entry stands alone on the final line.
170 V
